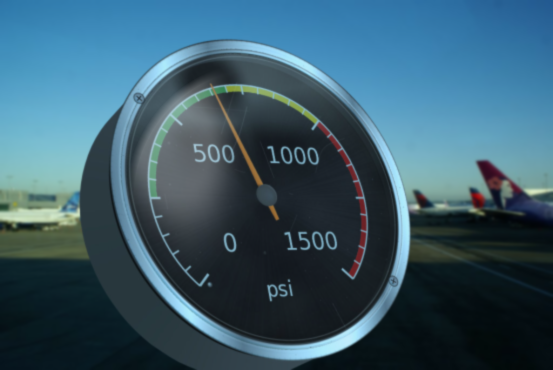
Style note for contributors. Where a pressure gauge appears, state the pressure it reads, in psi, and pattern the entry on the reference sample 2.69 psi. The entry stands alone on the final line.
650 psi
